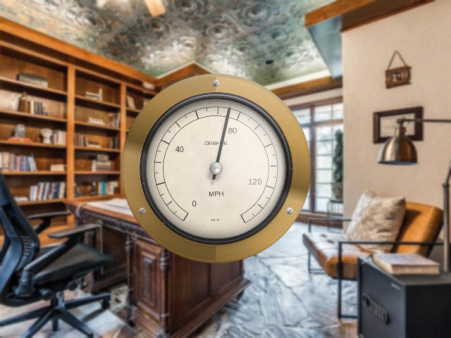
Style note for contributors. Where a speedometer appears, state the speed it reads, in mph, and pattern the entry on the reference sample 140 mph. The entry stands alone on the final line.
75 mph
